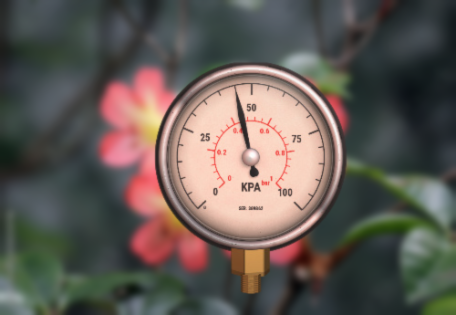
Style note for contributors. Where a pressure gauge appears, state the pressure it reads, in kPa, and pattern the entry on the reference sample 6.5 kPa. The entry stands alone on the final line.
45 kPa
